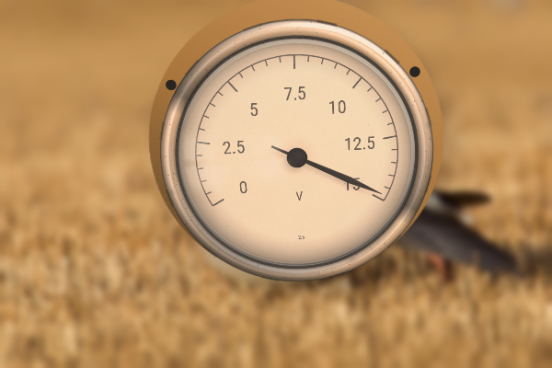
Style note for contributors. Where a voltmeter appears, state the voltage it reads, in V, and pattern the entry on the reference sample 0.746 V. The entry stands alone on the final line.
14.75 V
